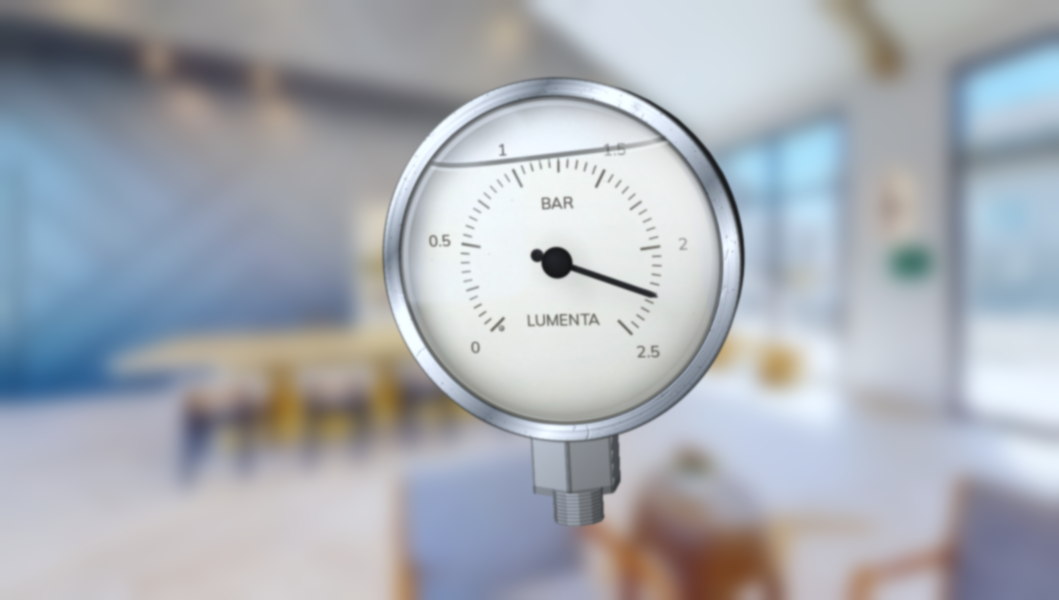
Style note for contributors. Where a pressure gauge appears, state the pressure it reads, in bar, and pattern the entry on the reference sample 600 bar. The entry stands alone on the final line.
2.25 bar
